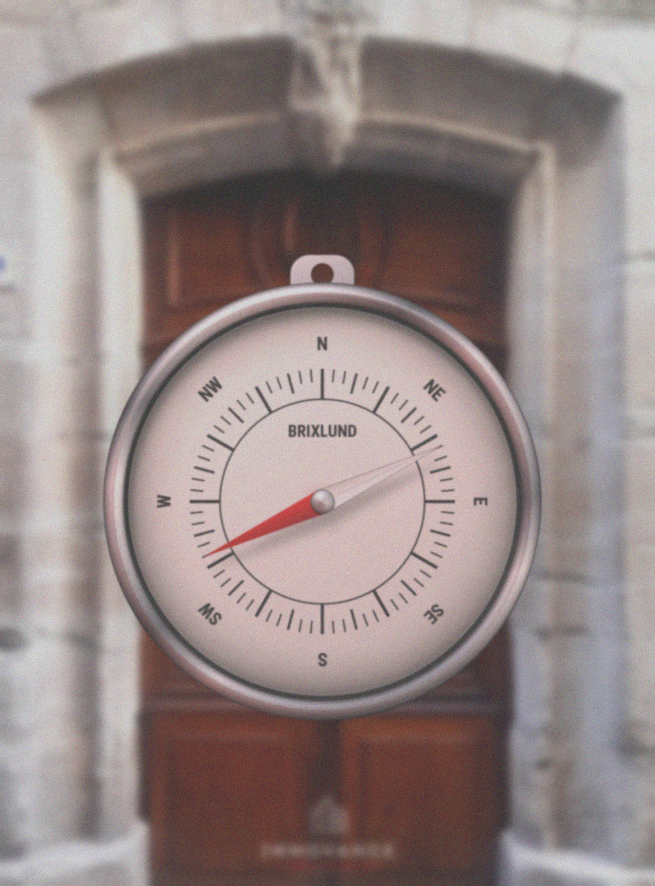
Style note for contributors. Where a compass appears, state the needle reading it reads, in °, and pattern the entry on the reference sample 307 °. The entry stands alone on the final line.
245 °
